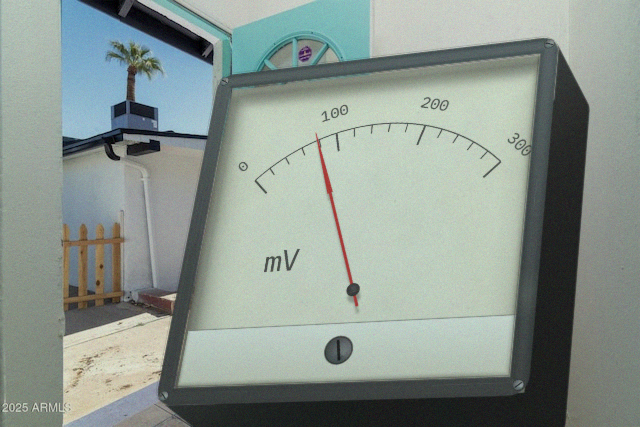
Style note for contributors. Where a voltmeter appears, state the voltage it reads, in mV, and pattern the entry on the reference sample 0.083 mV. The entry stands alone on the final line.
80 mV
